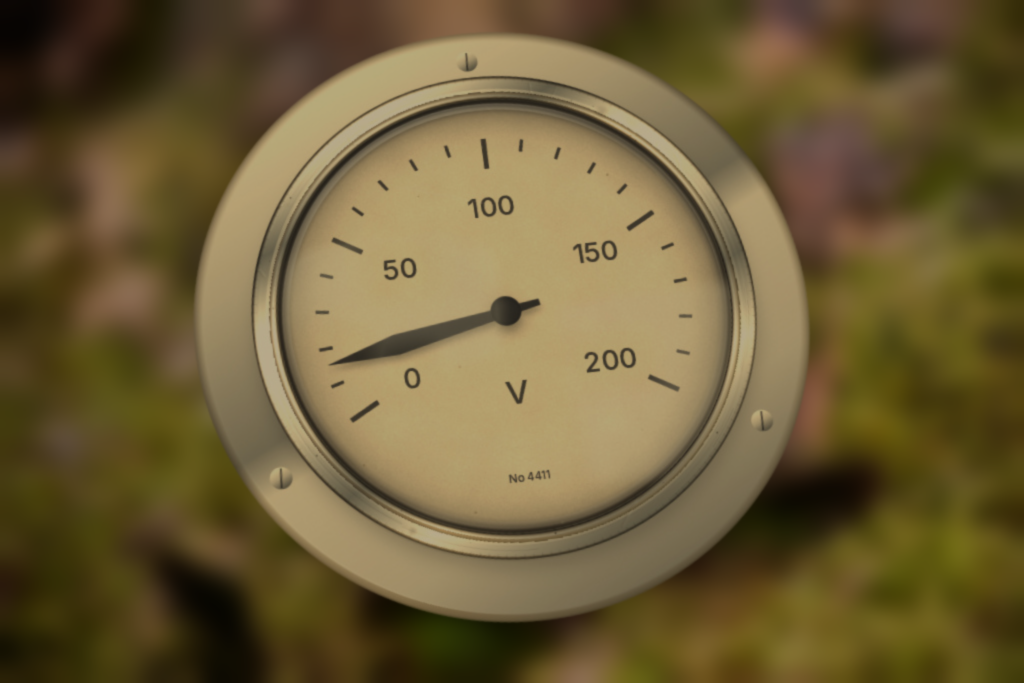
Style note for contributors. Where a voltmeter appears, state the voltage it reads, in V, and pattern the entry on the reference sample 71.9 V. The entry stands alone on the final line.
15 V
